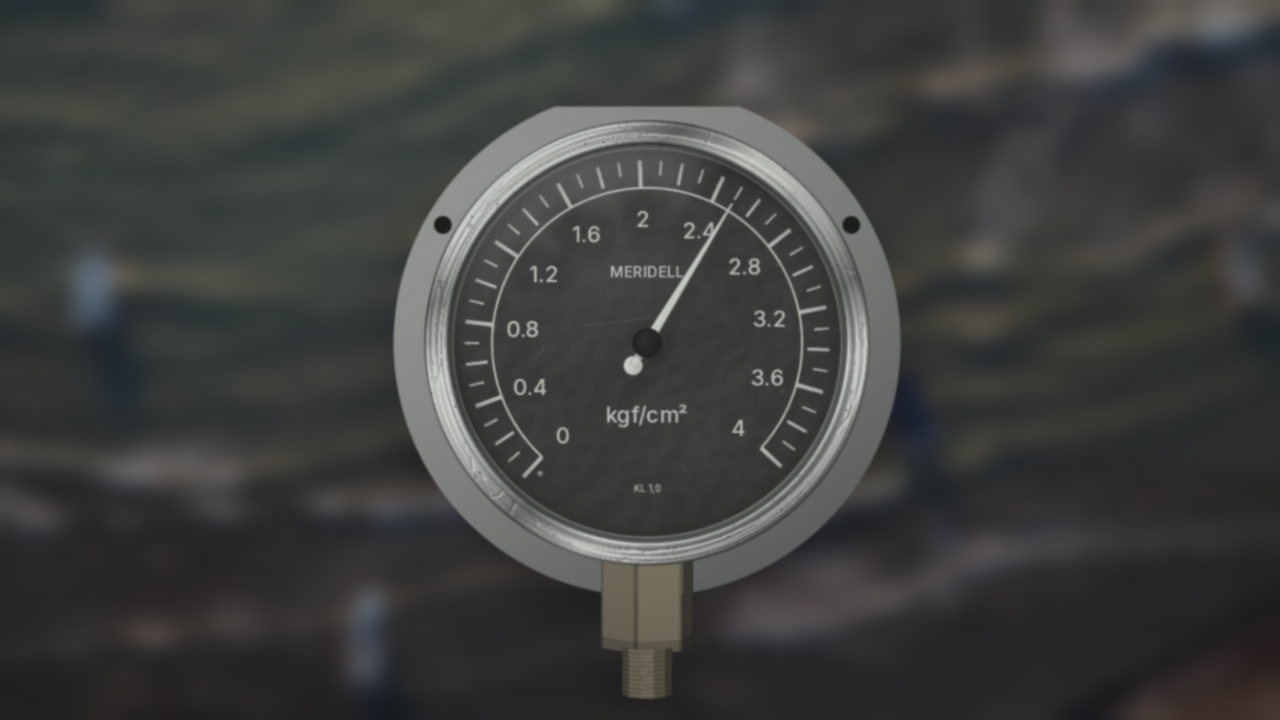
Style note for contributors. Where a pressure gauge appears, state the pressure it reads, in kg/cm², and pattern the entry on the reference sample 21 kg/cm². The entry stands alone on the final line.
2.5 kg/cm²
